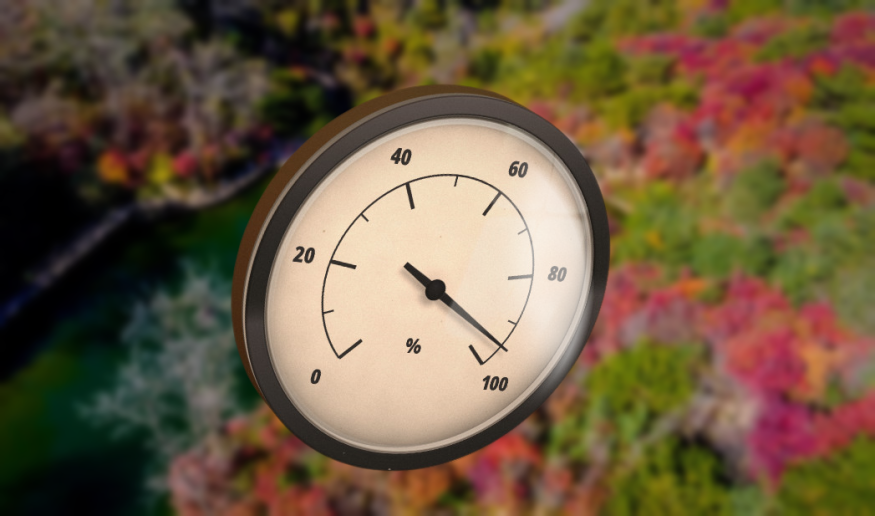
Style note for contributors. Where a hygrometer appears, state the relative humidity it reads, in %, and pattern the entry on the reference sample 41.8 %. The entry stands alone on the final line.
95 %
